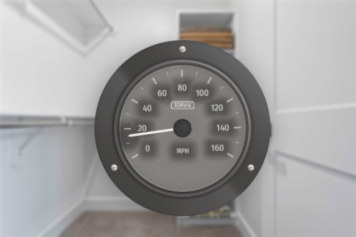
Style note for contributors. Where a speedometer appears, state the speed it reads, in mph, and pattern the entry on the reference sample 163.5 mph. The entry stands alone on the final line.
15 mph
